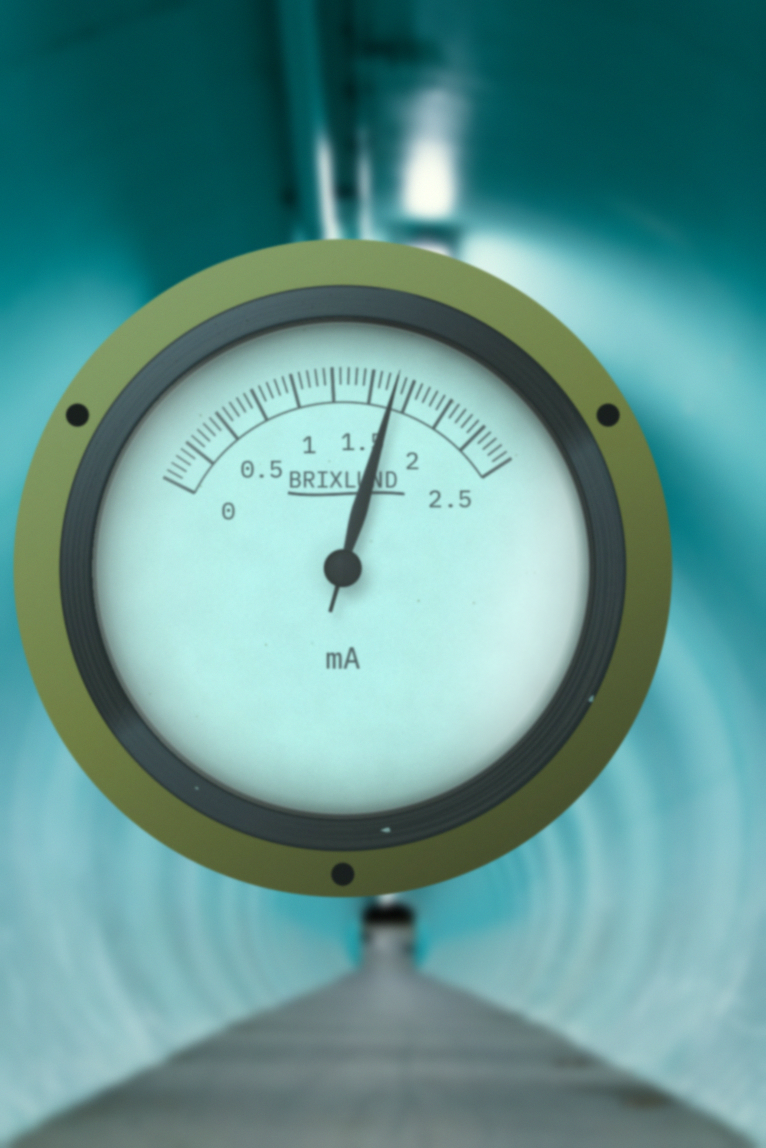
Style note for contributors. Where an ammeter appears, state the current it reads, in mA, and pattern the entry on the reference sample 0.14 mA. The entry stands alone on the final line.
1.65 mA
